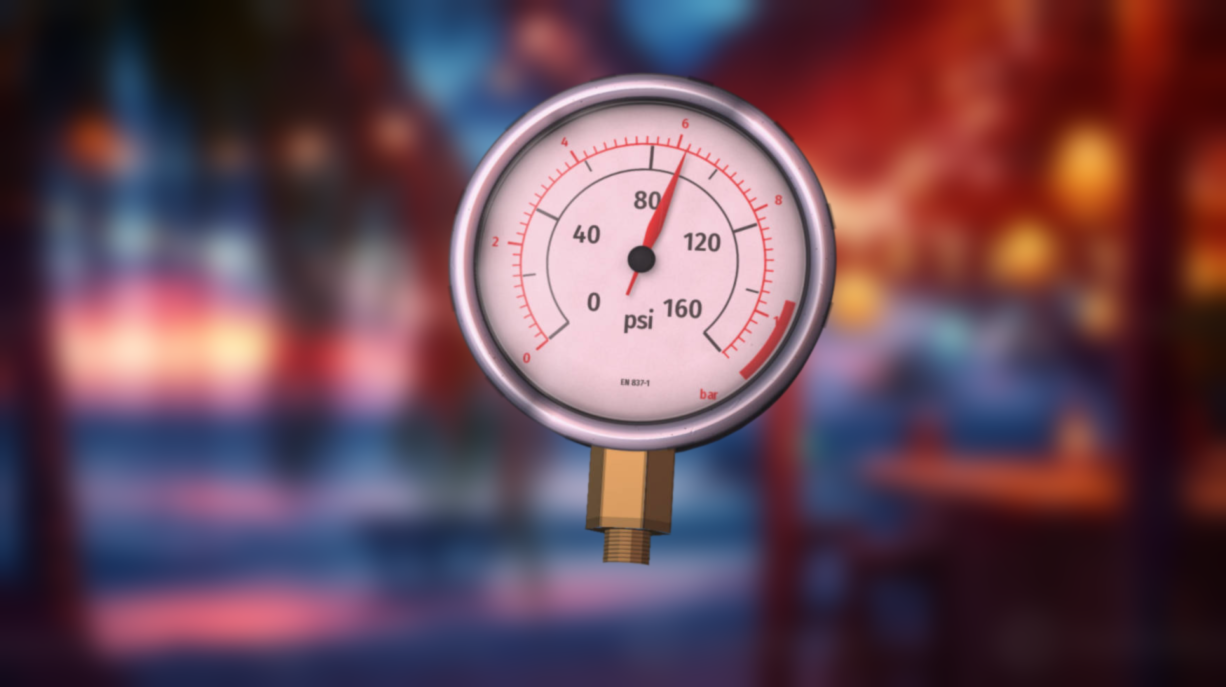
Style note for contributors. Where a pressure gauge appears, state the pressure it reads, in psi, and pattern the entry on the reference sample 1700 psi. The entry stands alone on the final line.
90 psi
